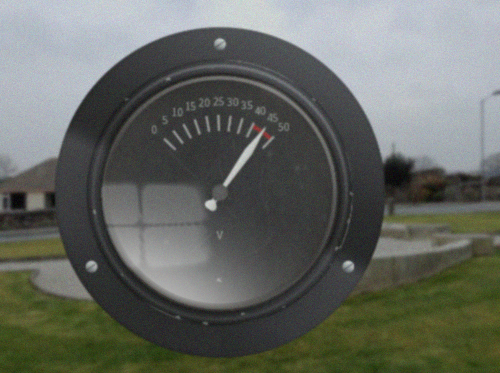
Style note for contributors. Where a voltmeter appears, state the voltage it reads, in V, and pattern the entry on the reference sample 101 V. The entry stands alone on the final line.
45 V
